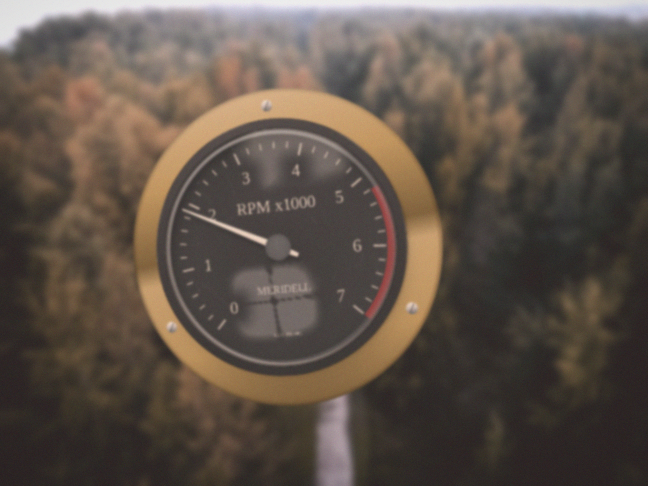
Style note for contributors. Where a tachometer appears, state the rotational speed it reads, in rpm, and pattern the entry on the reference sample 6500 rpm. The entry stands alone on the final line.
1900 rpm
